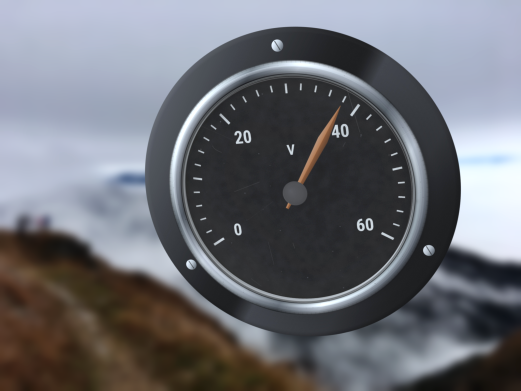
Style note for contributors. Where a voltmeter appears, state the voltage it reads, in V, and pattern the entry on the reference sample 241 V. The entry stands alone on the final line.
38 V
